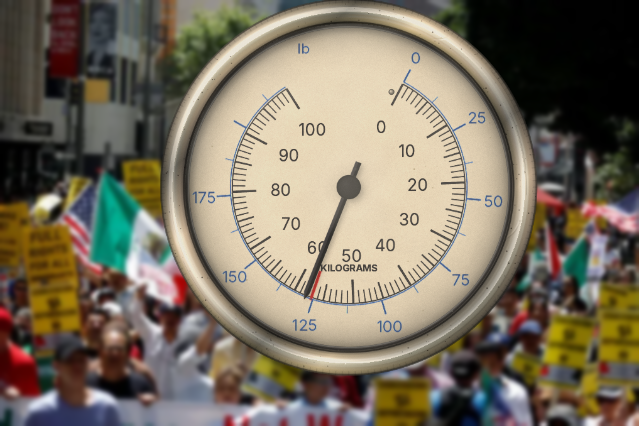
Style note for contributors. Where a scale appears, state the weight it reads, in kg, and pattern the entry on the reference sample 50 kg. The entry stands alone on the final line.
58 kg
